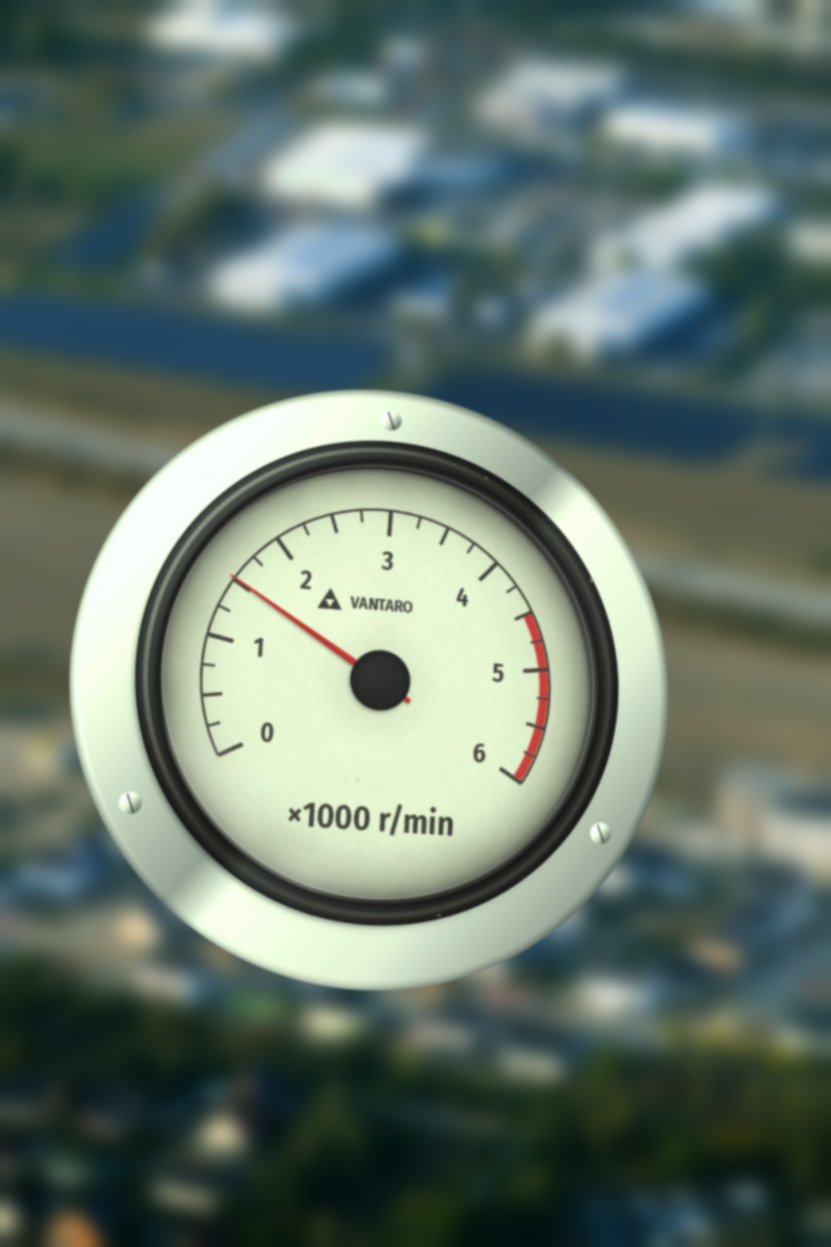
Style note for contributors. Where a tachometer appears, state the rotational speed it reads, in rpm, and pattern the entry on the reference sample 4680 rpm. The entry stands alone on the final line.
1500 rpm
